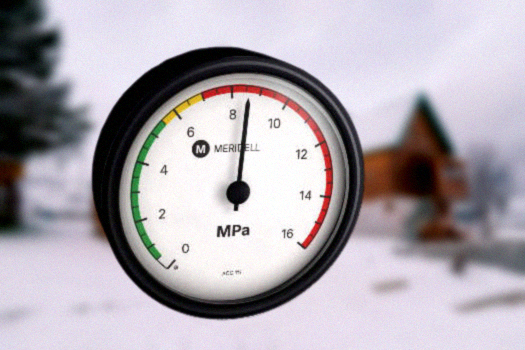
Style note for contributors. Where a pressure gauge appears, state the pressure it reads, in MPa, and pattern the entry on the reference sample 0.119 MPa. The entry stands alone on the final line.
8.5 MPa
